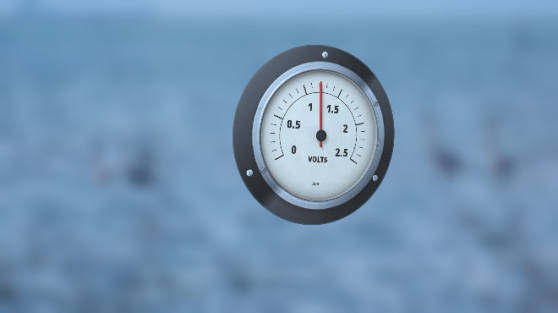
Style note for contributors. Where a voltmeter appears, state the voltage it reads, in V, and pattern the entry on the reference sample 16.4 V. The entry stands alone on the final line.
1.2 V
